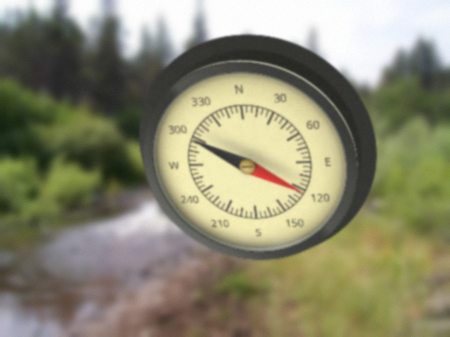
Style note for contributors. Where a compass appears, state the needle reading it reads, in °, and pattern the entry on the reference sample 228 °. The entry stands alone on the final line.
120 °
